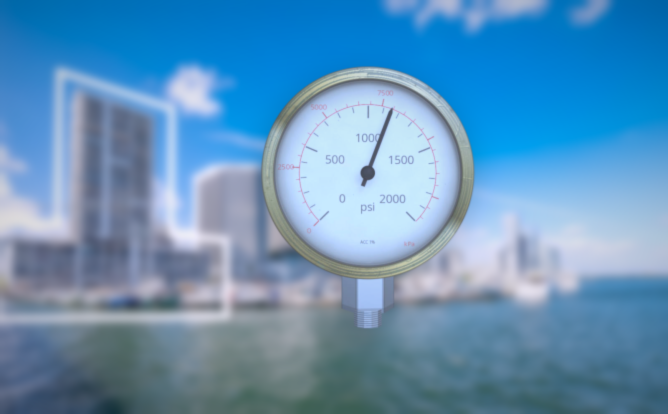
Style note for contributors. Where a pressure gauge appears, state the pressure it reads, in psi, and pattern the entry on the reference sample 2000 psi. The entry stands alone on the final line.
1150 psi
